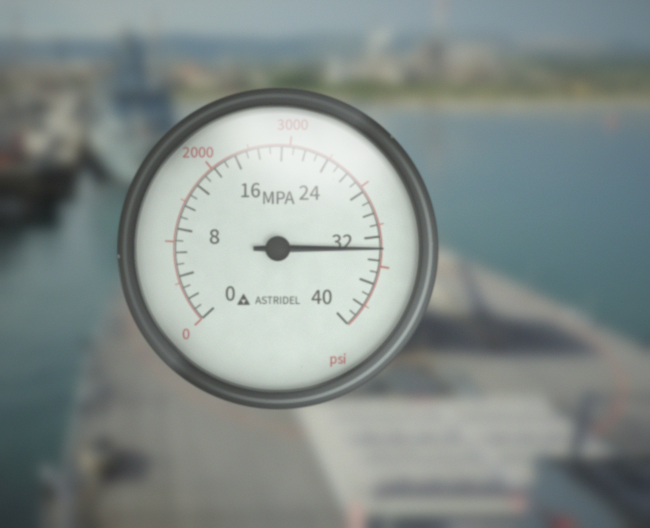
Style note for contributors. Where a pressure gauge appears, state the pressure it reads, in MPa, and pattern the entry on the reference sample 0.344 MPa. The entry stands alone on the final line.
33 MPa
